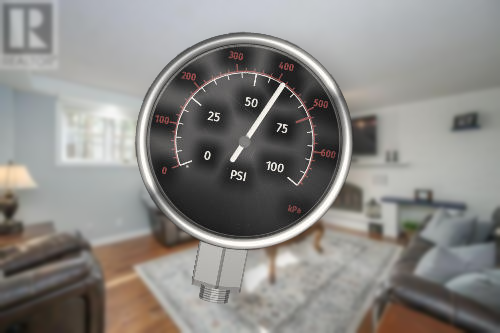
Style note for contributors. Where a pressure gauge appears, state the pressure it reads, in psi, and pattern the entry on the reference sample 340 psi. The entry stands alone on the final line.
60 psi
